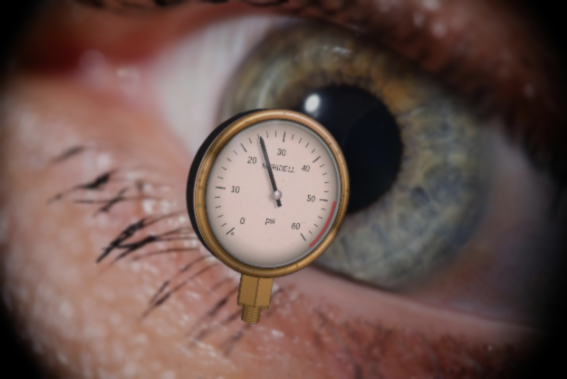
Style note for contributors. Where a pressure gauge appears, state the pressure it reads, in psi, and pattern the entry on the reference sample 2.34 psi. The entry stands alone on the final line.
24 psi
